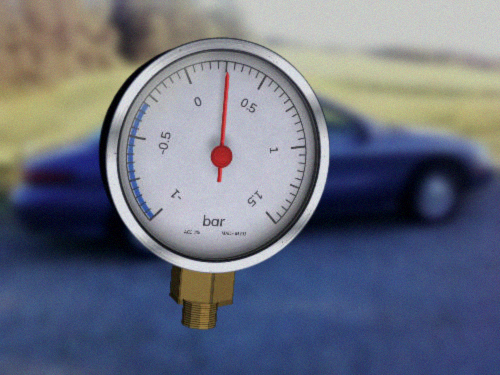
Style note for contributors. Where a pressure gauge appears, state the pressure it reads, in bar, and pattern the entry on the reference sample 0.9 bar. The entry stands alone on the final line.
0.25 bar
